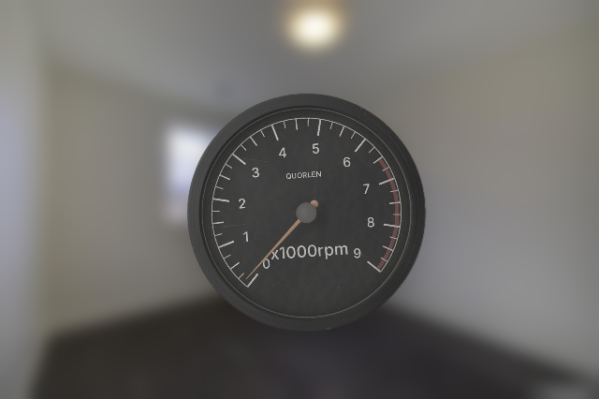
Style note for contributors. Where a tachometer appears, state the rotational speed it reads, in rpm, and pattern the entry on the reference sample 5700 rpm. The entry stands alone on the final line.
125 rpm
